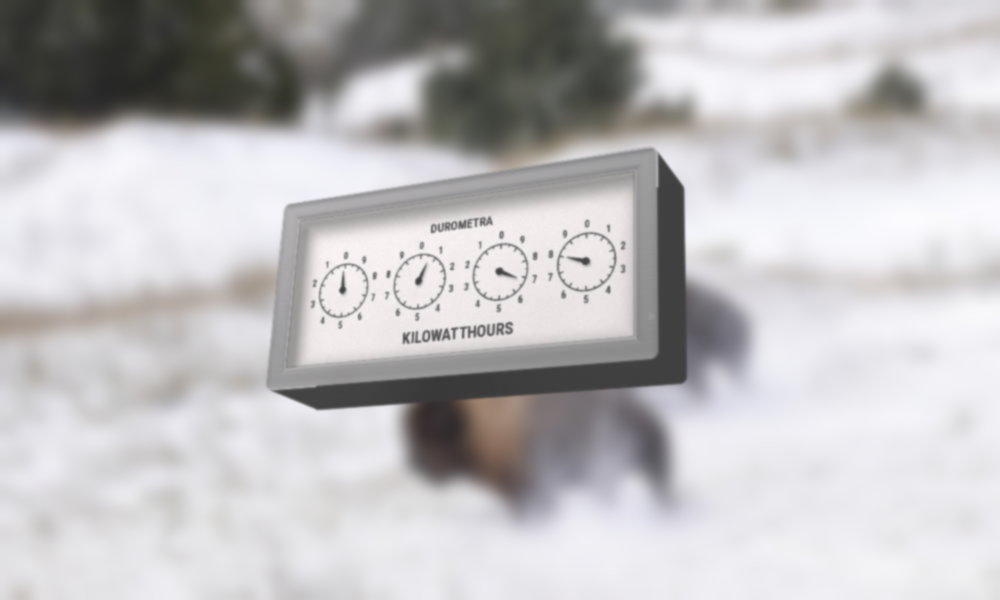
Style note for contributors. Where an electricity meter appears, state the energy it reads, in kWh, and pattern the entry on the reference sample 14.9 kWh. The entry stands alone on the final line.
68 kWh
